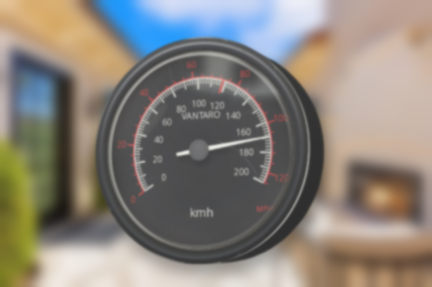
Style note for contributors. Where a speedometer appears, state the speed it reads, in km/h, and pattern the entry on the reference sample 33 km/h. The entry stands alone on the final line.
170 km/h
